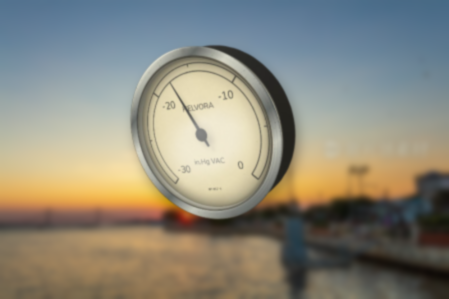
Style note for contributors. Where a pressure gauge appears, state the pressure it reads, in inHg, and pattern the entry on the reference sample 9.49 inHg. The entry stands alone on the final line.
-17.5 inHg
